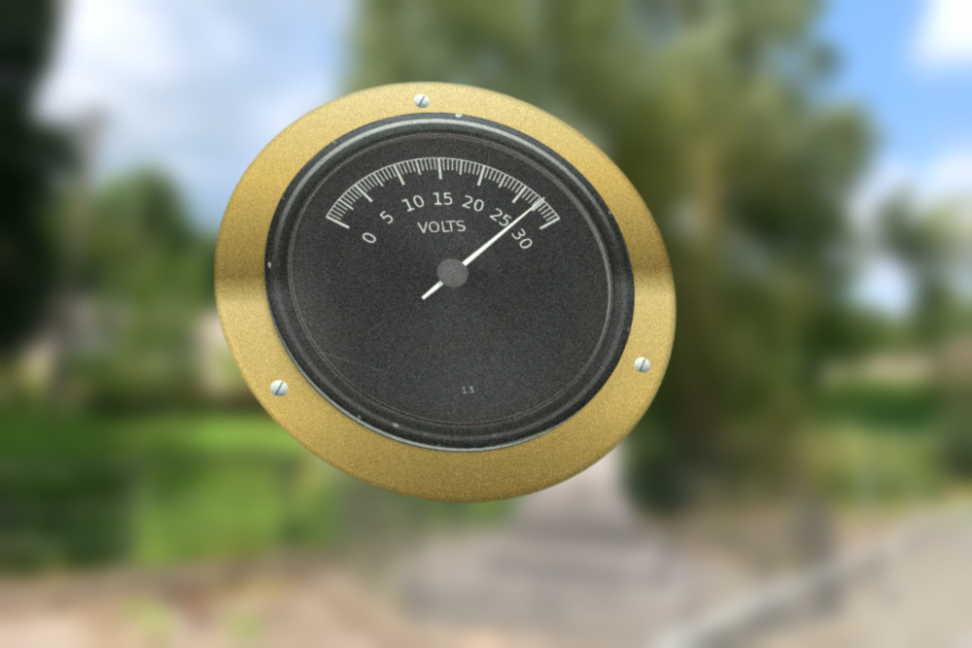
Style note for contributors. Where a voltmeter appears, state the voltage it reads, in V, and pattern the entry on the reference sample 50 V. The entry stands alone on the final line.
27.5 V
